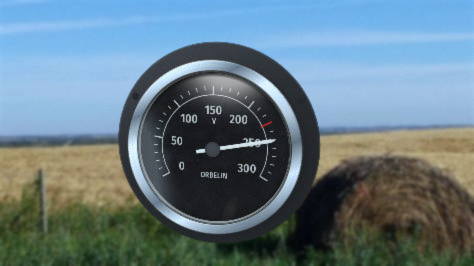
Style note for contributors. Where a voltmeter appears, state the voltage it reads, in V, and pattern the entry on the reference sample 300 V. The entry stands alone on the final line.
250 V
